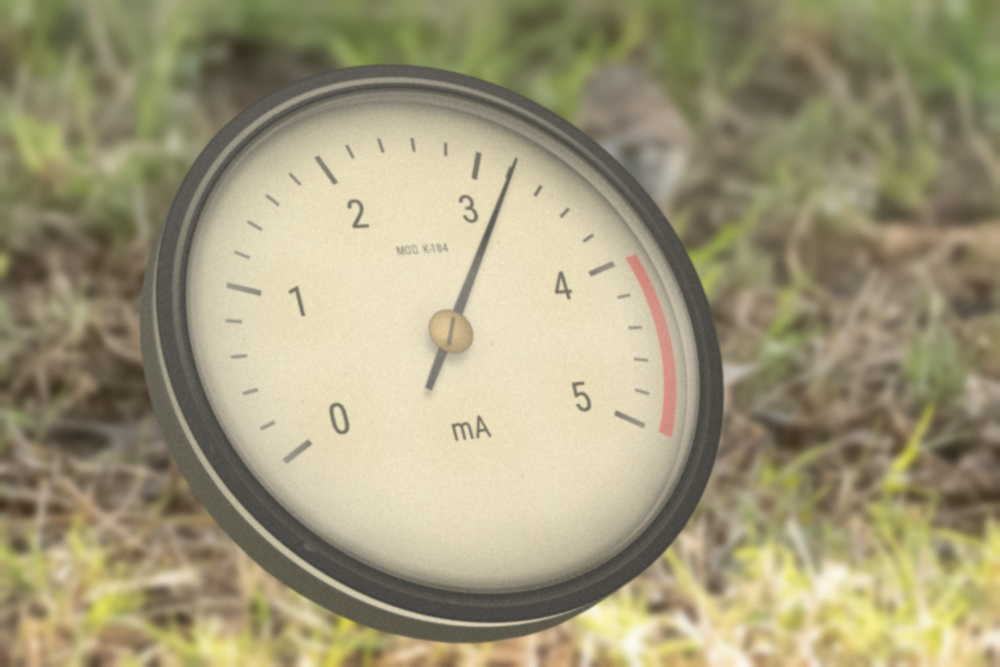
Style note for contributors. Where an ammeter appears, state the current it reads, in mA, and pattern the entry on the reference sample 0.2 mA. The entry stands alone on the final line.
3.2 mA
